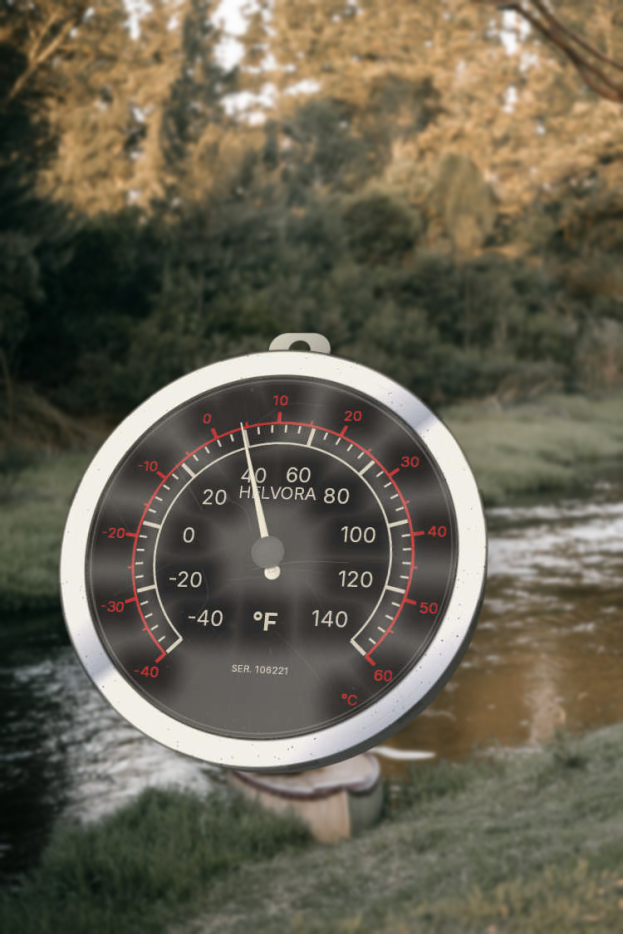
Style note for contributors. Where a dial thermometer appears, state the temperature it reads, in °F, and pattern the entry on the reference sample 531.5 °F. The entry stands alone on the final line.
40 °F
